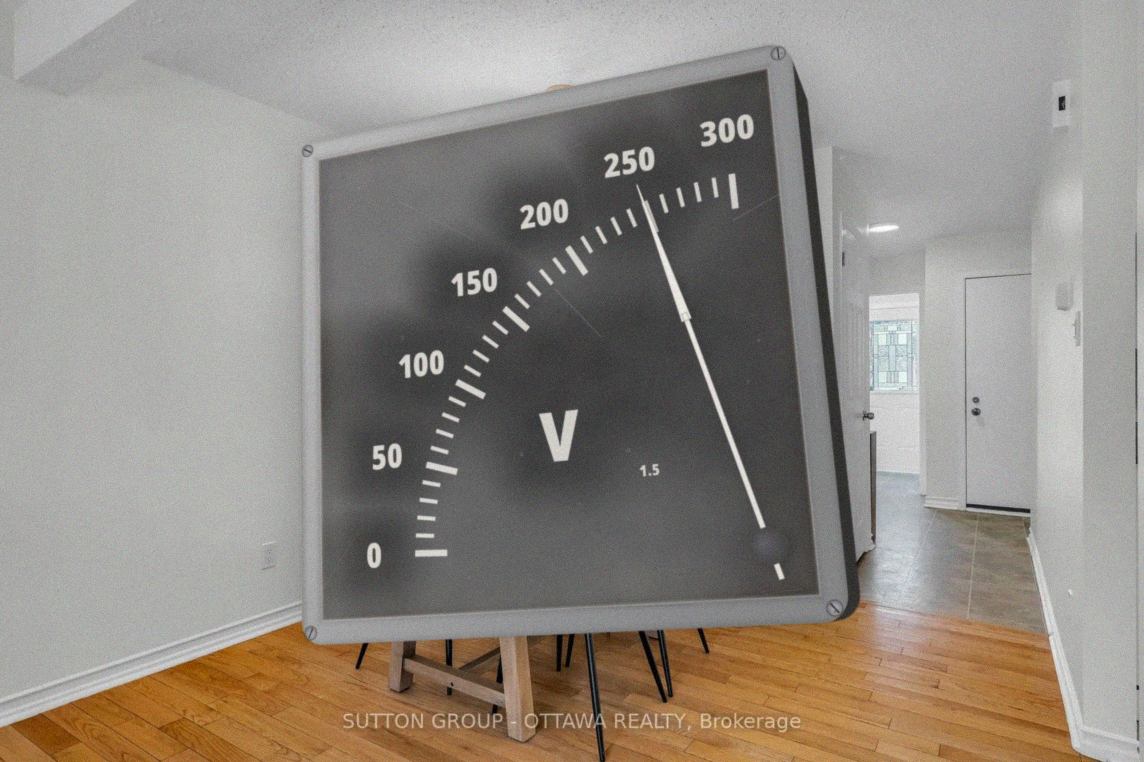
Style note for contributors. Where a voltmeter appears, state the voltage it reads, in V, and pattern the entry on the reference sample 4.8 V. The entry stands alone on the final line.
250 V
